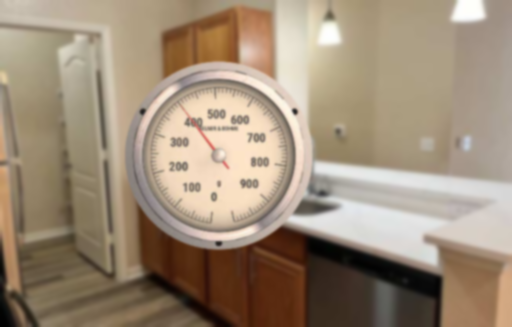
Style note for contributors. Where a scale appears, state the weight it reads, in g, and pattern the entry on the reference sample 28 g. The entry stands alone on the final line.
400 g
